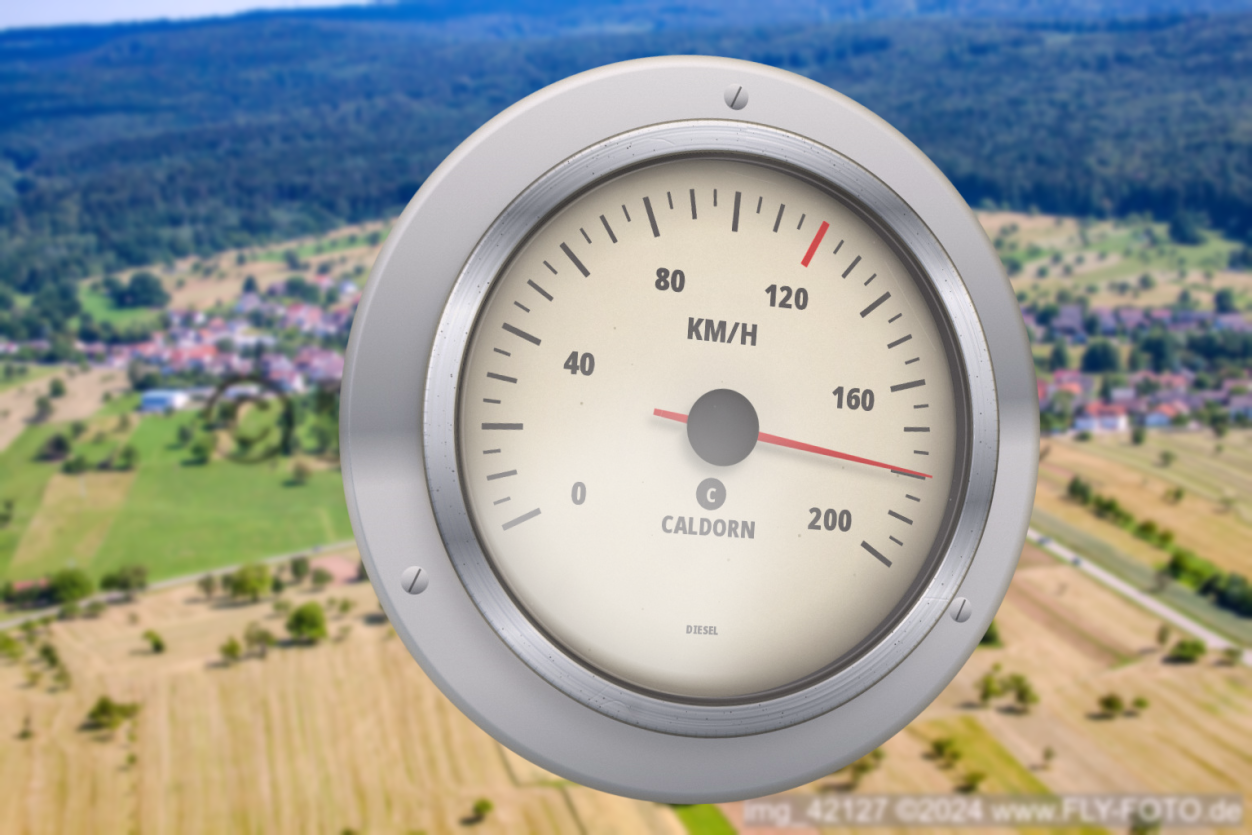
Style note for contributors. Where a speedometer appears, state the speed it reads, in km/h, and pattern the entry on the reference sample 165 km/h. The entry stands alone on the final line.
180 km/h
